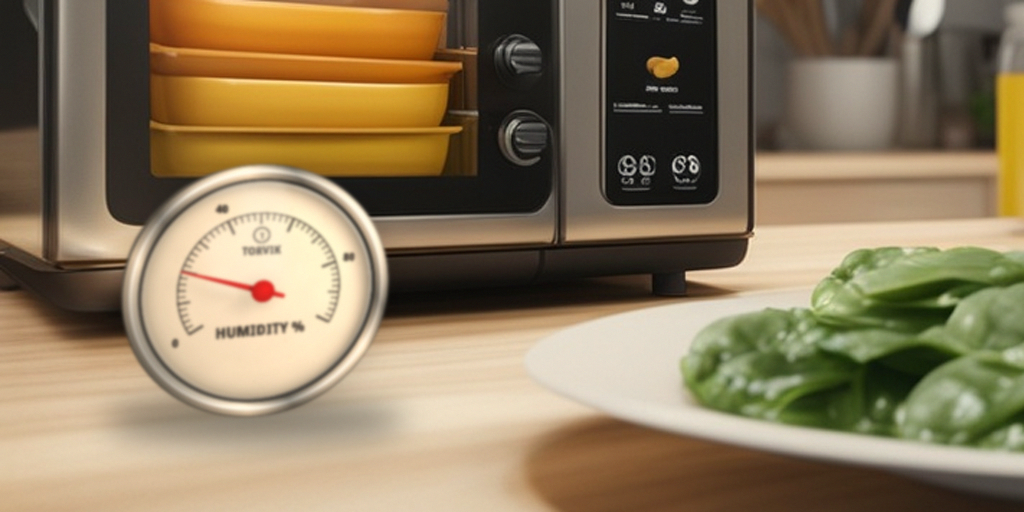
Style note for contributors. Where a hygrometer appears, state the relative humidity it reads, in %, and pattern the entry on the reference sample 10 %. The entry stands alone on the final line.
20 %
